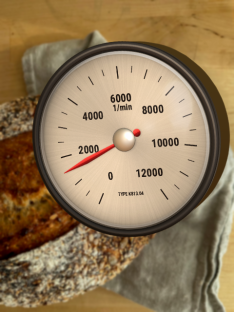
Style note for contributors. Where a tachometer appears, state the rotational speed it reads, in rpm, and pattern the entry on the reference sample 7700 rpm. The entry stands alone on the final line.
1500 rpm
